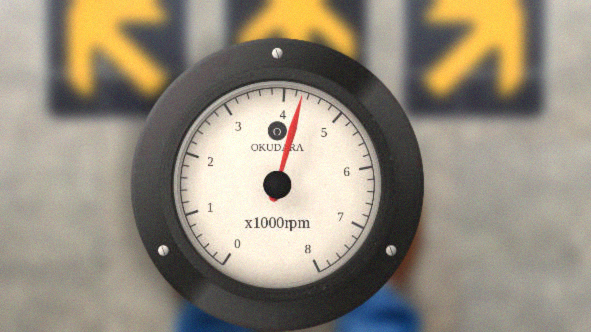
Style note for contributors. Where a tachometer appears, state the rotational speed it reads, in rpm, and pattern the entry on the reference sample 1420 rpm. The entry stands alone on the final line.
4300 rpm
